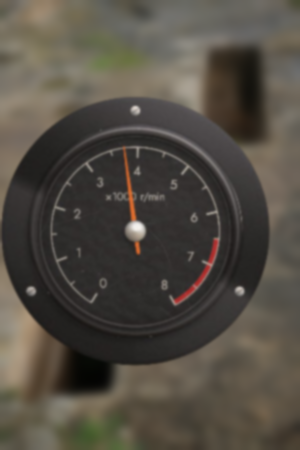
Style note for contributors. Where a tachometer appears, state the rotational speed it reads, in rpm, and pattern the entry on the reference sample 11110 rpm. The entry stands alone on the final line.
3750 rpm
